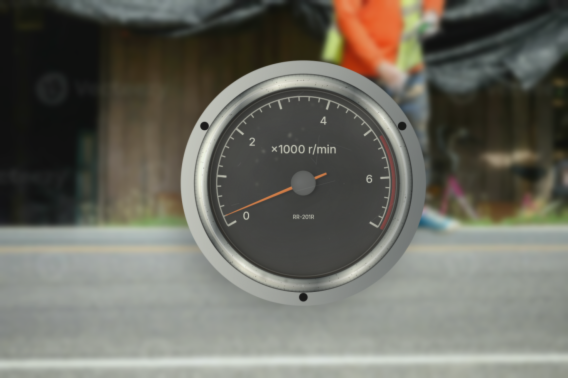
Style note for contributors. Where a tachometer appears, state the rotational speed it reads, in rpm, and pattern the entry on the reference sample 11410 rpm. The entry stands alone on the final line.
200 rpm
